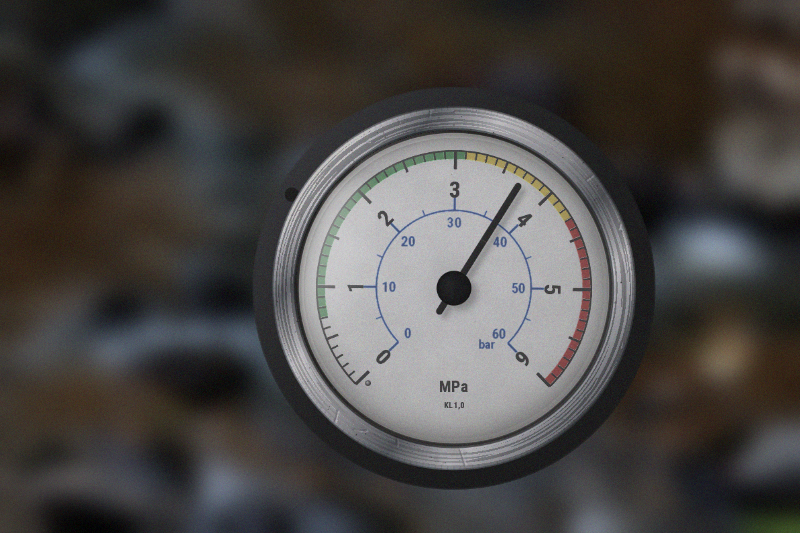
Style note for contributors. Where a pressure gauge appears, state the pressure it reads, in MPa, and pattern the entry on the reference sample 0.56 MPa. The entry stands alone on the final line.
3.7 MPa
